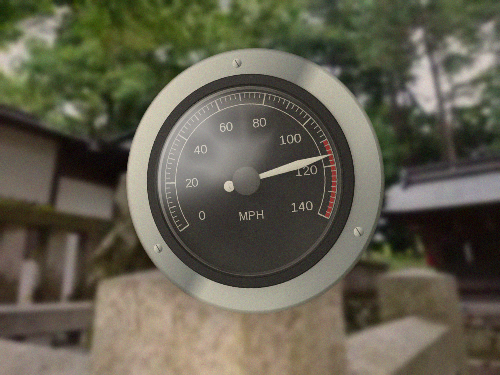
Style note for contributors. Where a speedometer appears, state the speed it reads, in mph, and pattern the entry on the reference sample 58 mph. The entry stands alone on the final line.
116 mph
